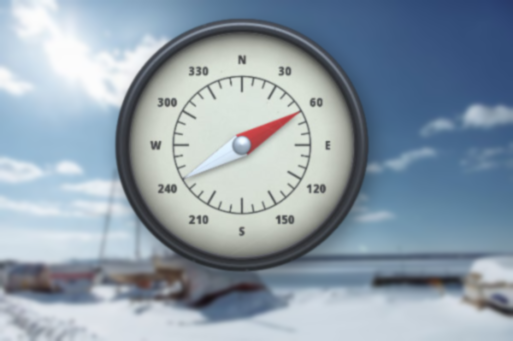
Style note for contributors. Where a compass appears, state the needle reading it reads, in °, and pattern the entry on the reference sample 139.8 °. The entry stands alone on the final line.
60 °
